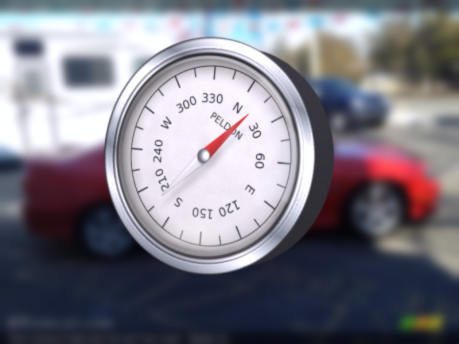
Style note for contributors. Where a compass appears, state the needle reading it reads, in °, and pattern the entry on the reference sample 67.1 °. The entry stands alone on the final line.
15 °
